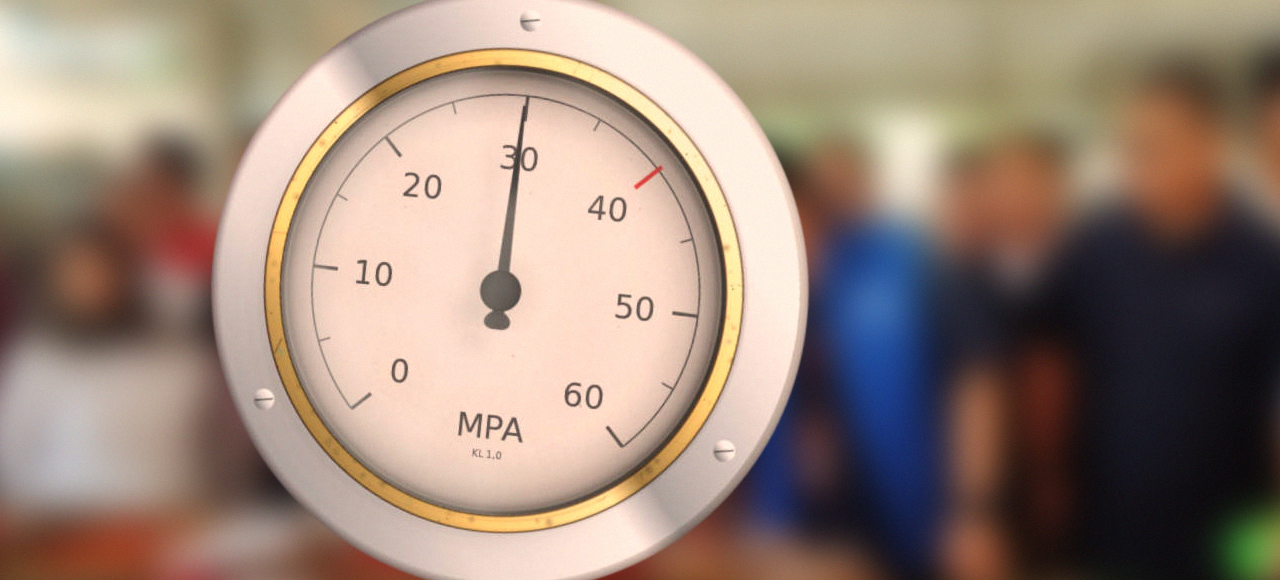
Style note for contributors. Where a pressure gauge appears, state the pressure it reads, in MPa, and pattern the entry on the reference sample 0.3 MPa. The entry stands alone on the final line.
30 MPa
